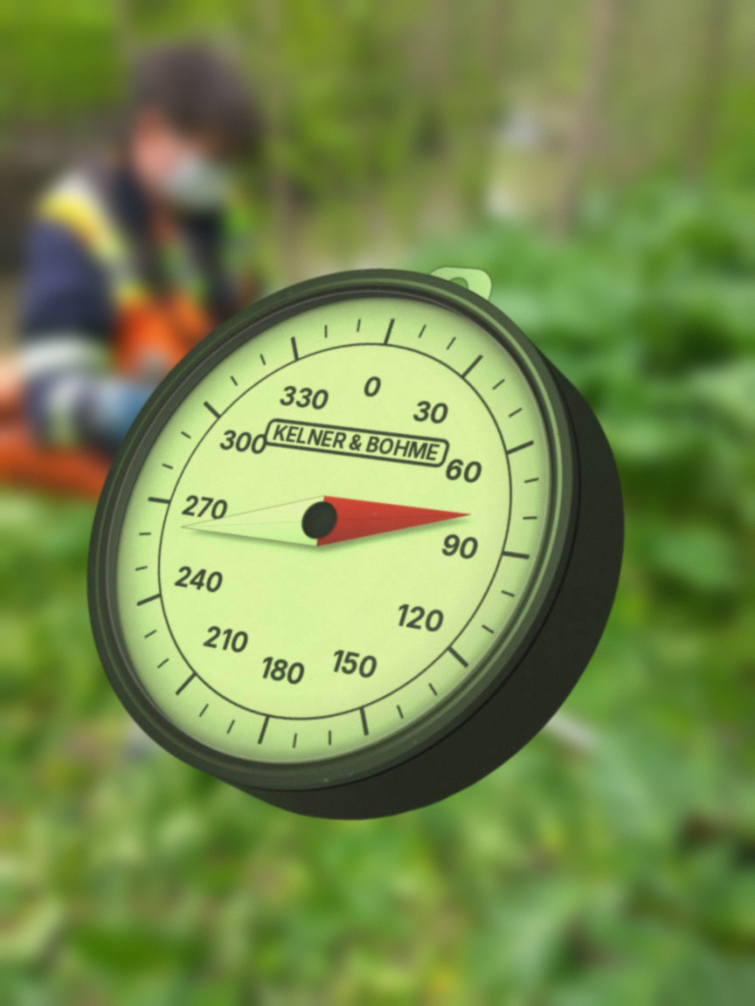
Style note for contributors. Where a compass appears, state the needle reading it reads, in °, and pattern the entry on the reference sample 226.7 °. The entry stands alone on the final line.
80 °
